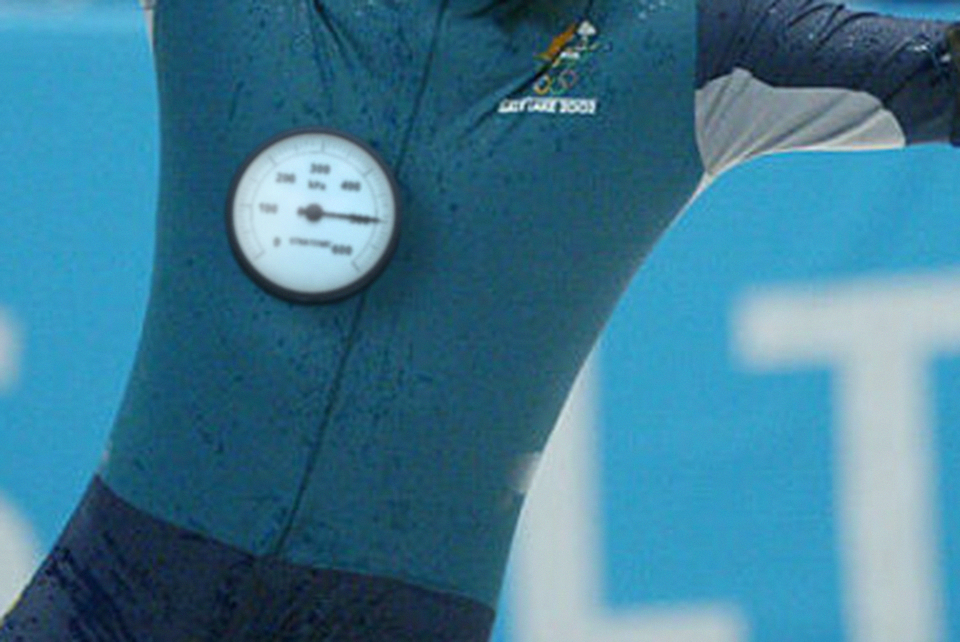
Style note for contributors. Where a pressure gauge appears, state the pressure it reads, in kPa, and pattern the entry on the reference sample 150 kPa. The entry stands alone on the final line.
500 kPa
